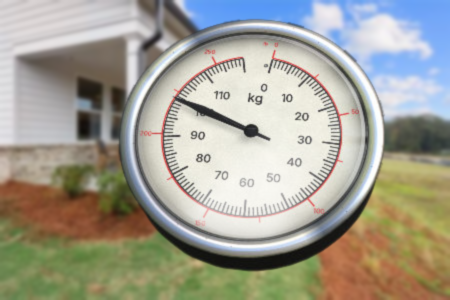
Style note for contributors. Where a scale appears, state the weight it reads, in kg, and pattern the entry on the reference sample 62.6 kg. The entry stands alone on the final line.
100 kg
